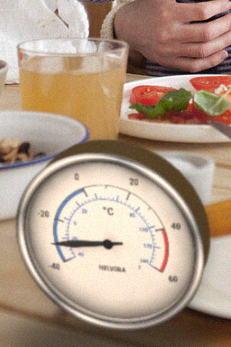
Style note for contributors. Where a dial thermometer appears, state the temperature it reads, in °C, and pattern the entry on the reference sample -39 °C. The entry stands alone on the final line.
-30 °C
